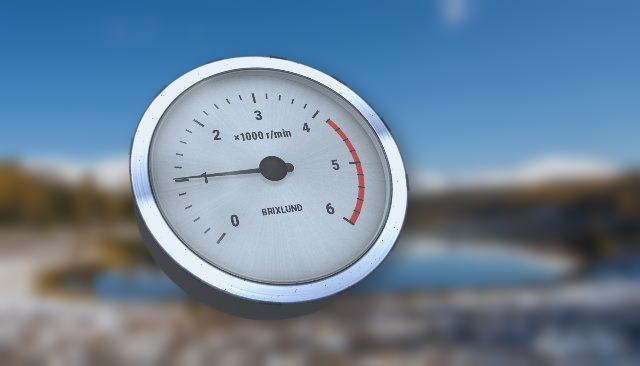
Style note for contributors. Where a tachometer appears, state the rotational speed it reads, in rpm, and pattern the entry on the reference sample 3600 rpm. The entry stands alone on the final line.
1000 rpm
